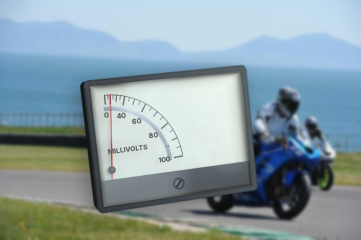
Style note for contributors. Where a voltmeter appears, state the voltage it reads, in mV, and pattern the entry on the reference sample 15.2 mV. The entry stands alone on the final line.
20 mV
